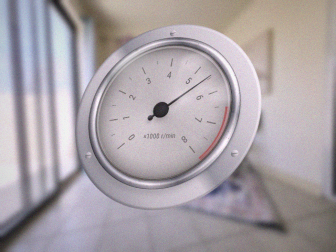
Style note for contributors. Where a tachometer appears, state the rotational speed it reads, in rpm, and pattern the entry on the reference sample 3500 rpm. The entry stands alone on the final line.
5500 rpm
